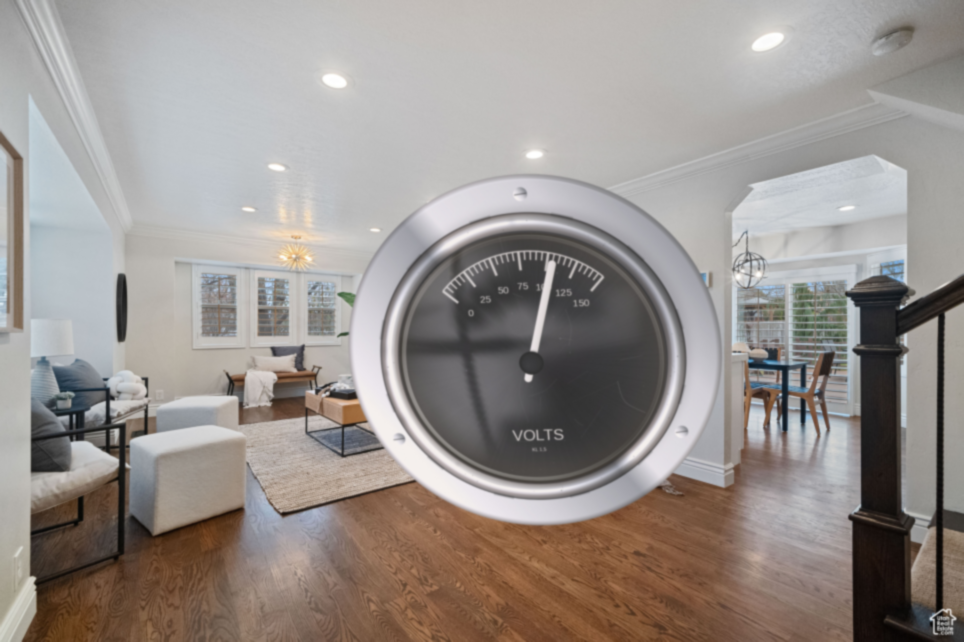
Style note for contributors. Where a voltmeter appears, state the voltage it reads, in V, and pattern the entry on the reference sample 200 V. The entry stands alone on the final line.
105 V
